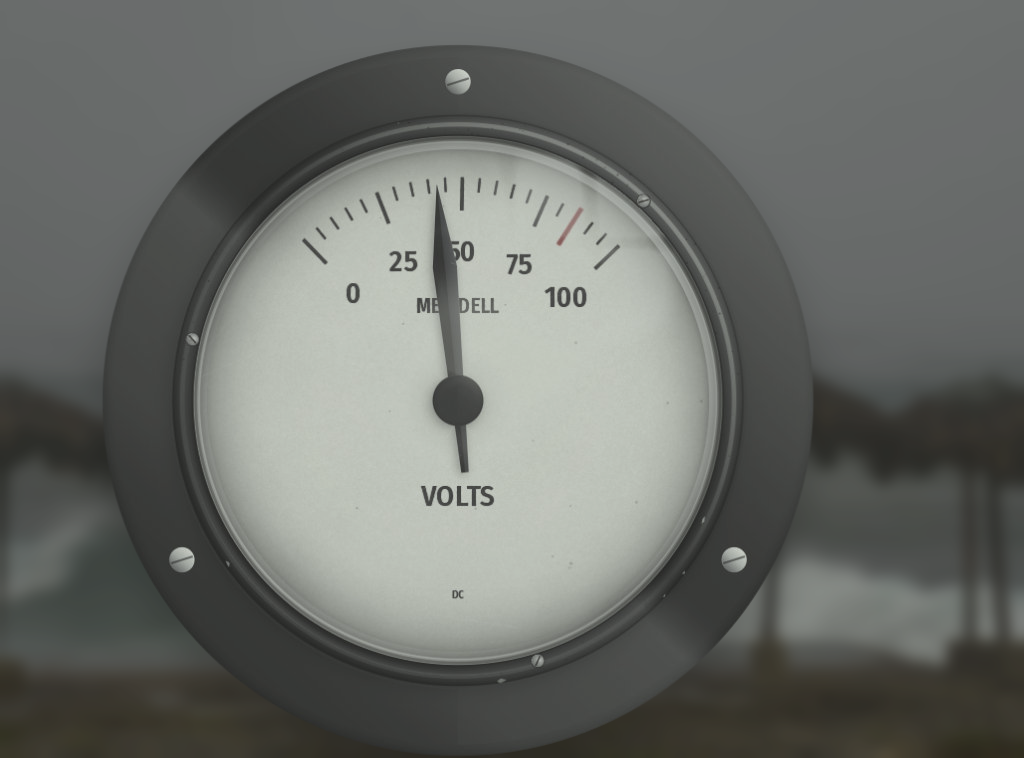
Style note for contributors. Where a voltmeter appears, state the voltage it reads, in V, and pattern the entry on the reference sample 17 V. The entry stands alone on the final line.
42.5 V
